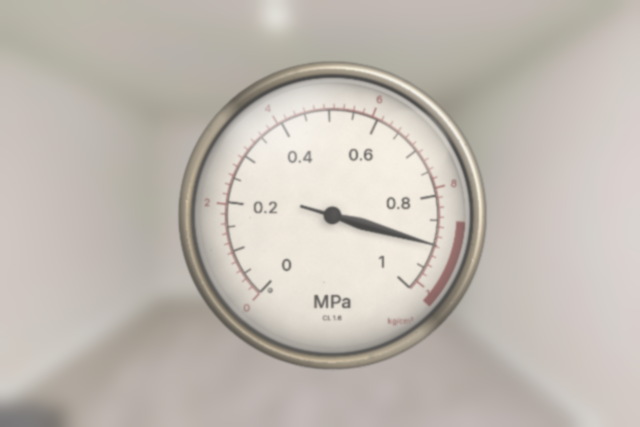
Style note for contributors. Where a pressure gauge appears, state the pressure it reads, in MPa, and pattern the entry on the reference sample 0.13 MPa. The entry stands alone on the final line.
0.9 MPa
